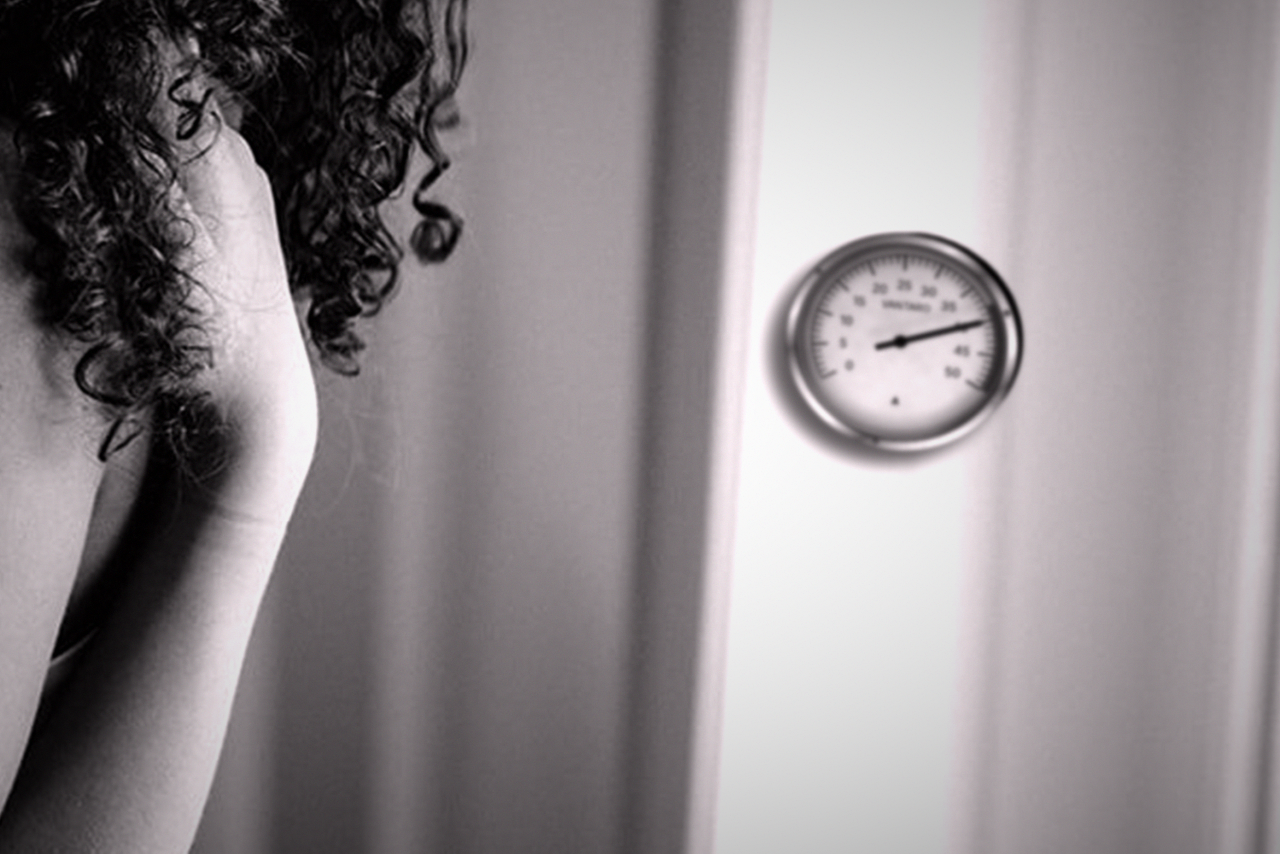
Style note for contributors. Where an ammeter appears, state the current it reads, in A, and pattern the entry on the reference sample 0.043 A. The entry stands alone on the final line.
40 A
